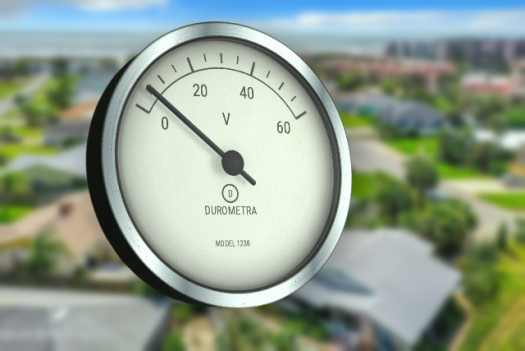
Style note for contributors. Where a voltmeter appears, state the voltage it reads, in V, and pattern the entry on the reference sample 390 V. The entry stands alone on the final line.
5 V
